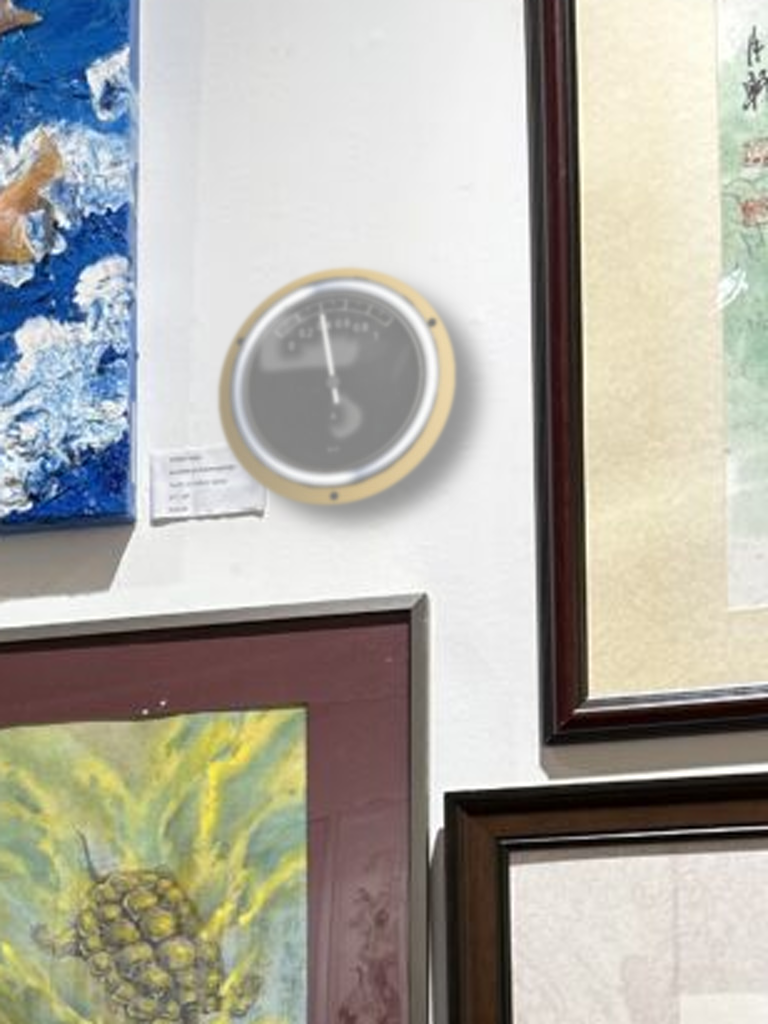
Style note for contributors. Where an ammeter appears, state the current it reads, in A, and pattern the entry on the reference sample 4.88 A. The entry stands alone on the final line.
0.4 A
